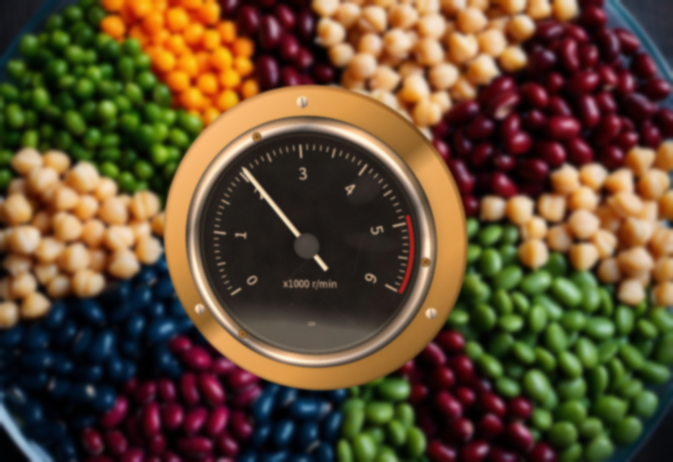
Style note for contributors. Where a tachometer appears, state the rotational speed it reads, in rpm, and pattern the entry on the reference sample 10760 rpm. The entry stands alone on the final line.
2100 rpm
